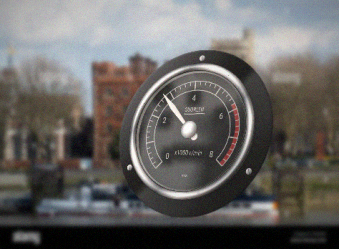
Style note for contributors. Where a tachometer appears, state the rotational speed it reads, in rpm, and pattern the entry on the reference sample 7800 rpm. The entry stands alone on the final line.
2800 rpm
